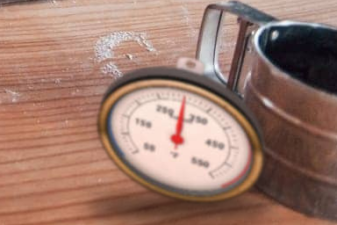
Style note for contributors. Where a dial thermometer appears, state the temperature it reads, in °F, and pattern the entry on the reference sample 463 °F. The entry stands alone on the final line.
300 °F
